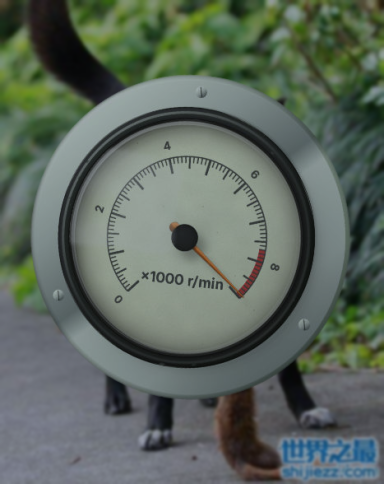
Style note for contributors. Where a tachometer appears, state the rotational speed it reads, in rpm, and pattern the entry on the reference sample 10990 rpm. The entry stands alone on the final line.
8900 rpm
